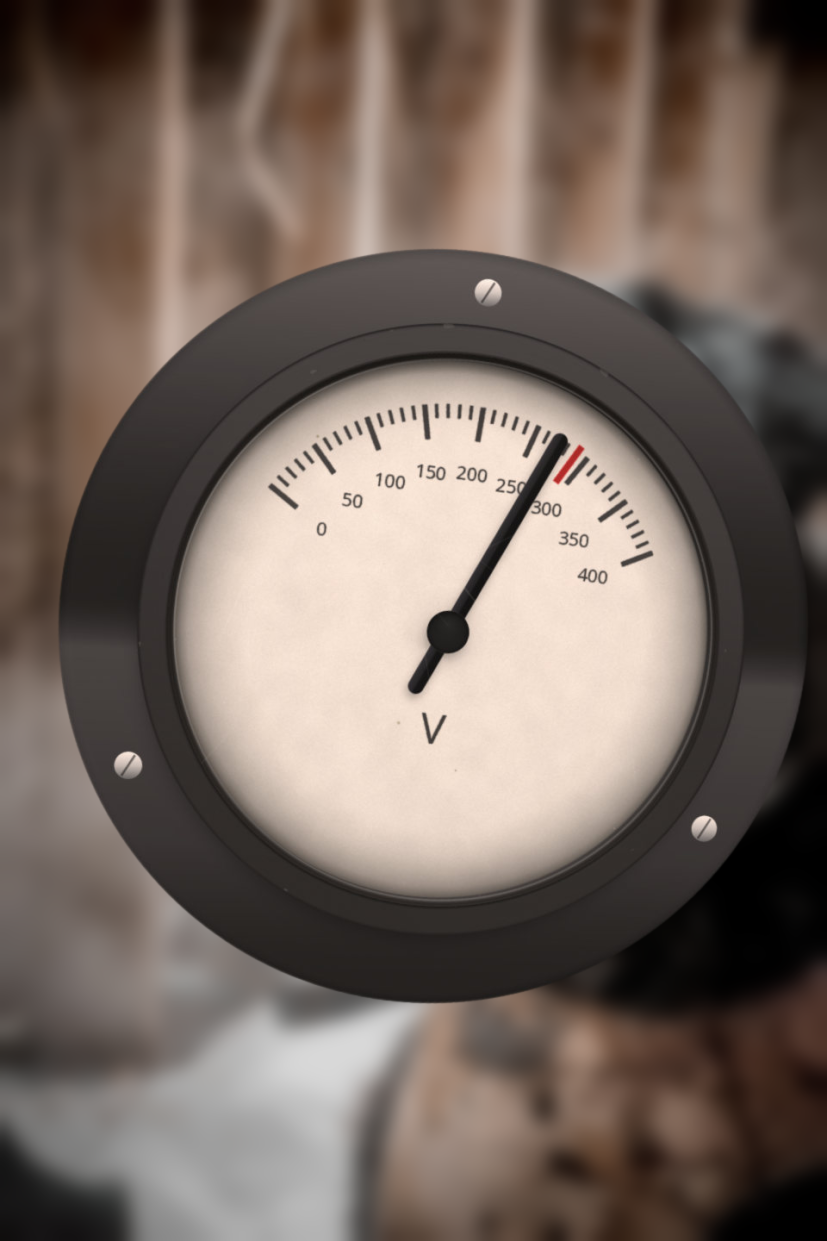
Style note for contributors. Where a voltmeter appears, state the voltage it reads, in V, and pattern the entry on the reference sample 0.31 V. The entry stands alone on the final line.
270 V
